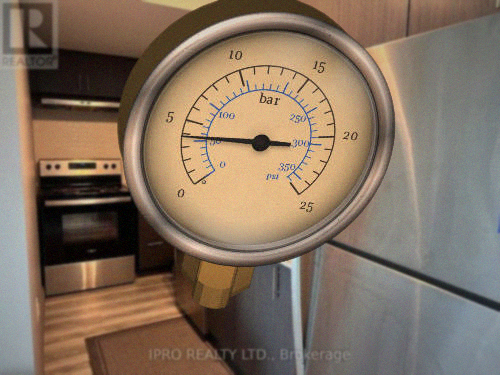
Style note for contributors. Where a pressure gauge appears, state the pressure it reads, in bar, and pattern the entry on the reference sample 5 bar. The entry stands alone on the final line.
4 bar
